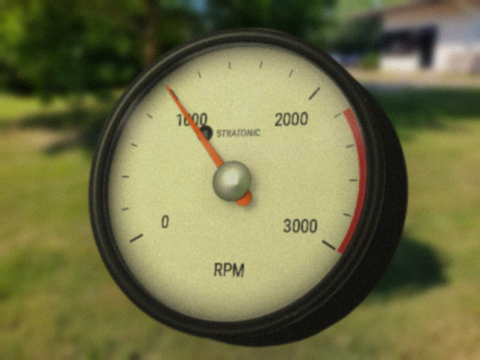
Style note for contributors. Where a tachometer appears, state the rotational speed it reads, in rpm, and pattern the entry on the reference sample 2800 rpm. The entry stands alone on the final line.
1000 rpm
